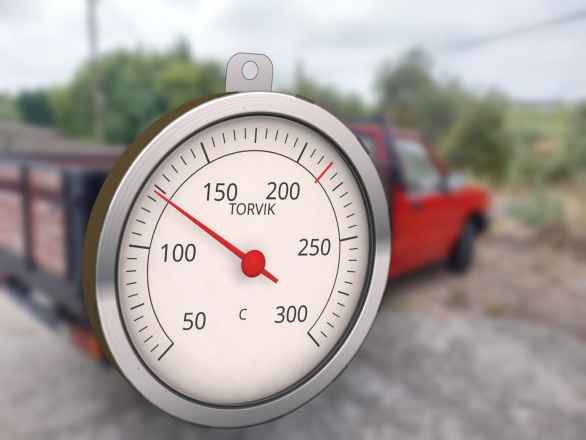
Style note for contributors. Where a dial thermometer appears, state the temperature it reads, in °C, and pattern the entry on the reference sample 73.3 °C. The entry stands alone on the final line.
122.5 °C
